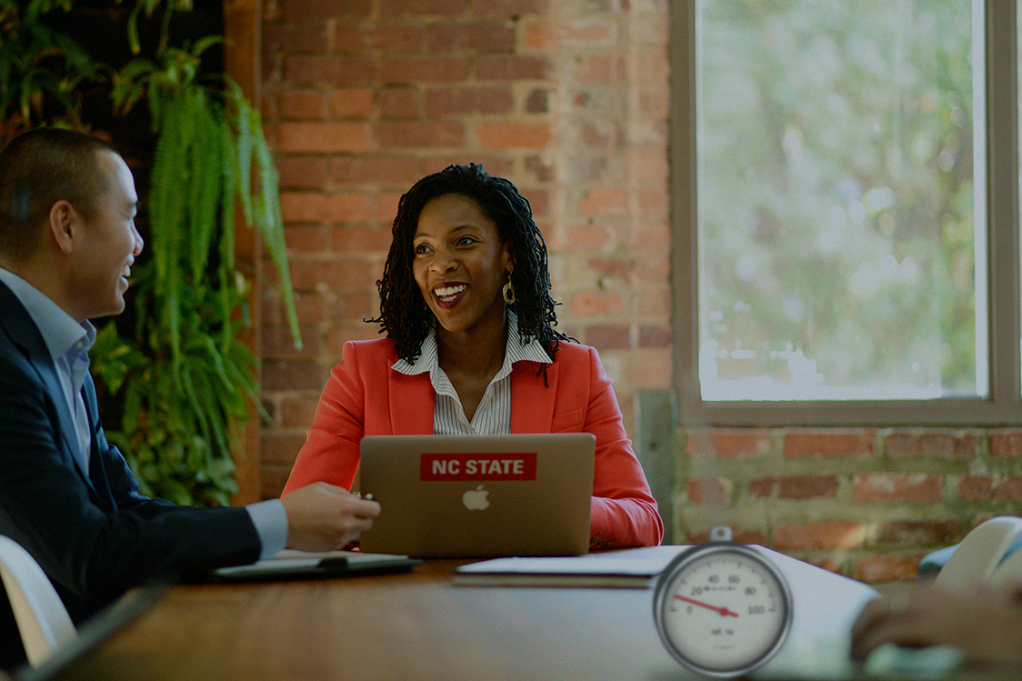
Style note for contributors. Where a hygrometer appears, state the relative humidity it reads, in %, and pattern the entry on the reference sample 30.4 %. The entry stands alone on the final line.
10 %
